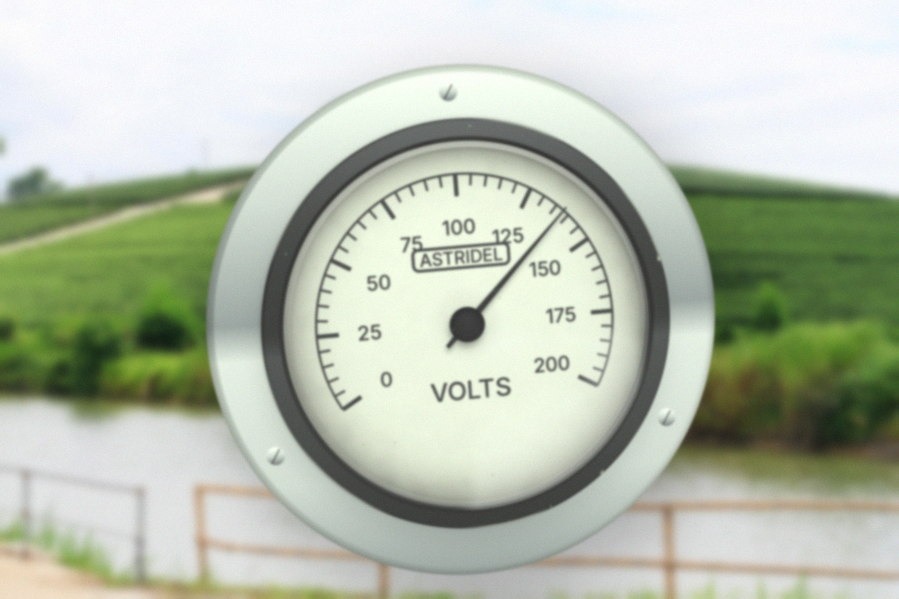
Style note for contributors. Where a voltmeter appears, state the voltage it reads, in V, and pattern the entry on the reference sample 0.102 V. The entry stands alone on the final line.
137.5 V
